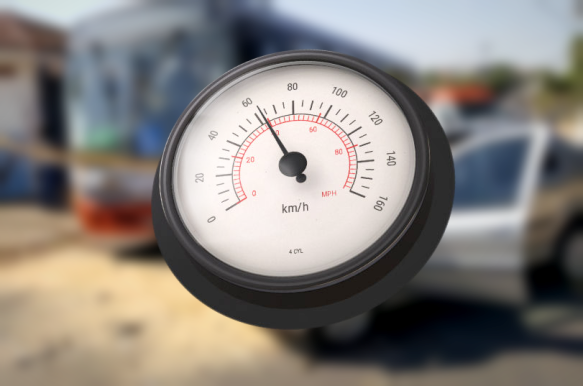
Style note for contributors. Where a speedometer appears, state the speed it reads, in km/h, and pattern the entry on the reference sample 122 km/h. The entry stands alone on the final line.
62.5 km/h
